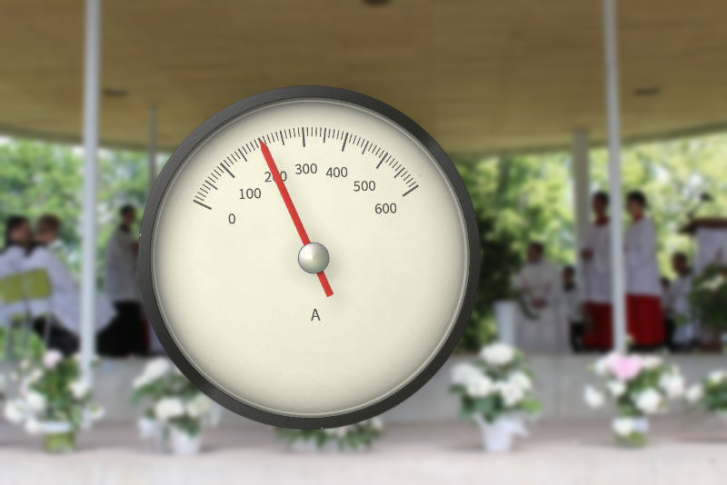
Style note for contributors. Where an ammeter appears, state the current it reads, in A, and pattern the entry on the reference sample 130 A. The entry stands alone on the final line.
200 A
